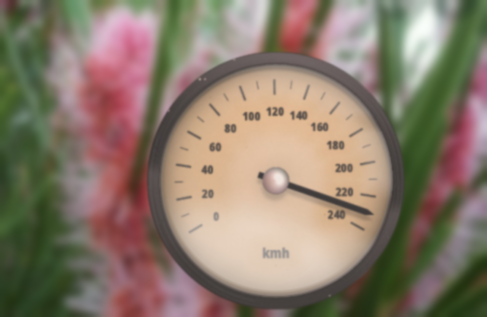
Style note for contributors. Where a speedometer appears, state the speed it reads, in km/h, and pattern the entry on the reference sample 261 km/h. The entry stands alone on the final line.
230 km/h
